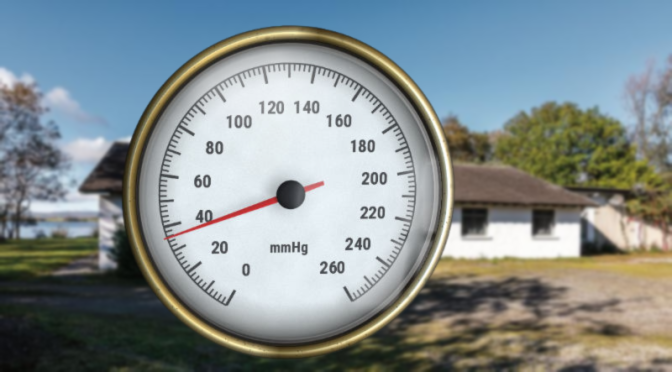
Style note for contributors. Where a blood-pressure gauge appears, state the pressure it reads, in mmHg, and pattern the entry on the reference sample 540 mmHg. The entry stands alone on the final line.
36 mmHg
